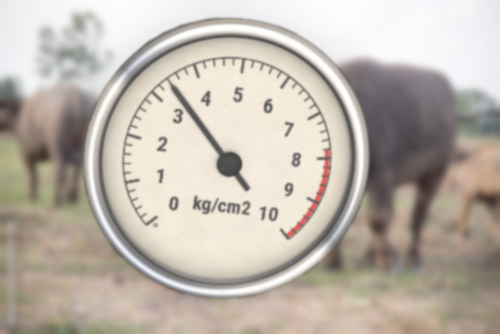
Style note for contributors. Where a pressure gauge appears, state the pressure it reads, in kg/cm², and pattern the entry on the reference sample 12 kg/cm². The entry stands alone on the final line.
3.4 kg/cm²
